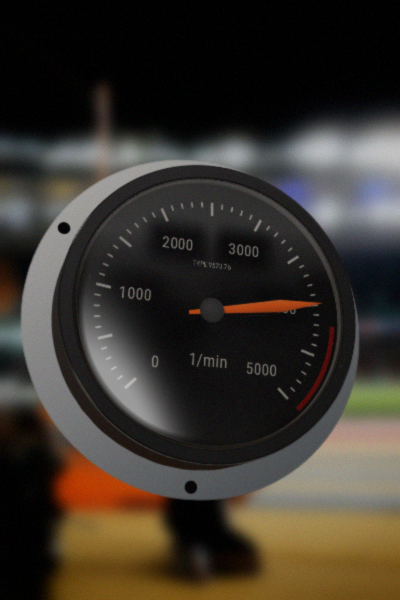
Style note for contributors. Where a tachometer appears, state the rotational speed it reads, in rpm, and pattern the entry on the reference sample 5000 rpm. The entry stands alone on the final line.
4000 rpm
